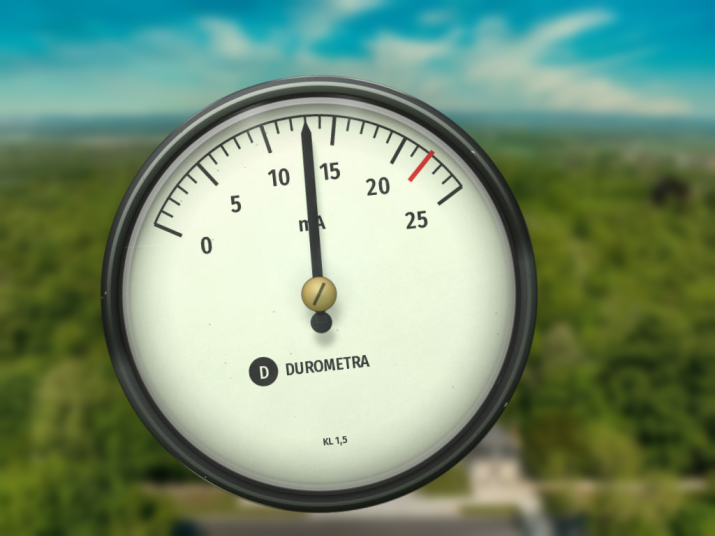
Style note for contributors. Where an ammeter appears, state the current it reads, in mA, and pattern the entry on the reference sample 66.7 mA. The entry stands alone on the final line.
13 mA
